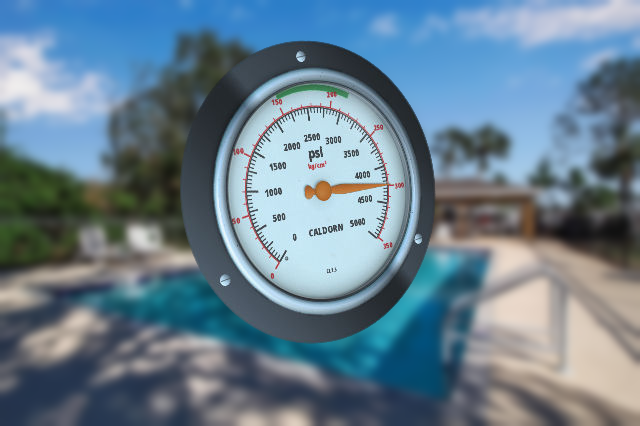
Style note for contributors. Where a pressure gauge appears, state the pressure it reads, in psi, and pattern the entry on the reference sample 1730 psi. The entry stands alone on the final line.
4250 psi
